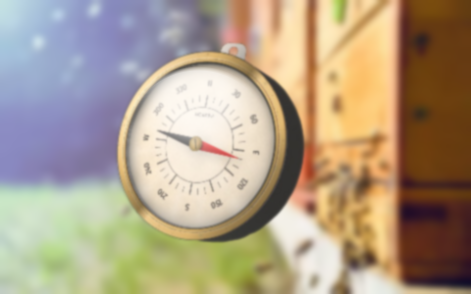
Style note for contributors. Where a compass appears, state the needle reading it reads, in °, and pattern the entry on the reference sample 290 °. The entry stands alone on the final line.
100 °
